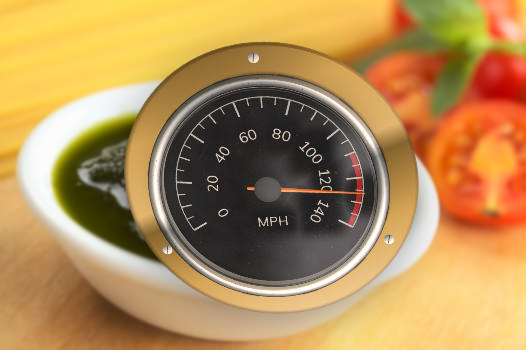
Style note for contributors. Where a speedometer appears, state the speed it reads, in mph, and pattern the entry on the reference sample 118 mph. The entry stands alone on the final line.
125 mph
